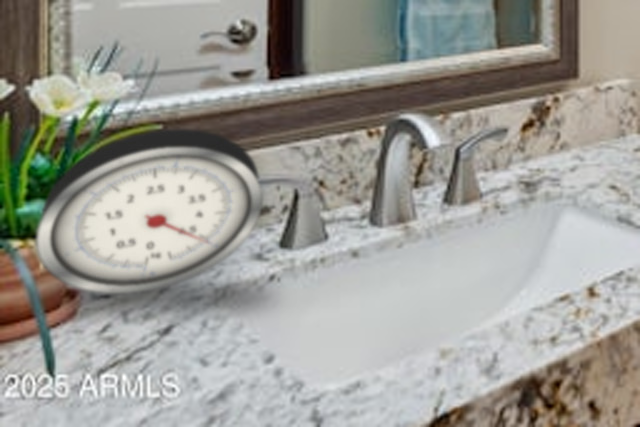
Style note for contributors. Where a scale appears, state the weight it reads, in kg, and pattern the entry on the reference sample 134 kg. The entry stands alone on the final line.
4.5 kg
